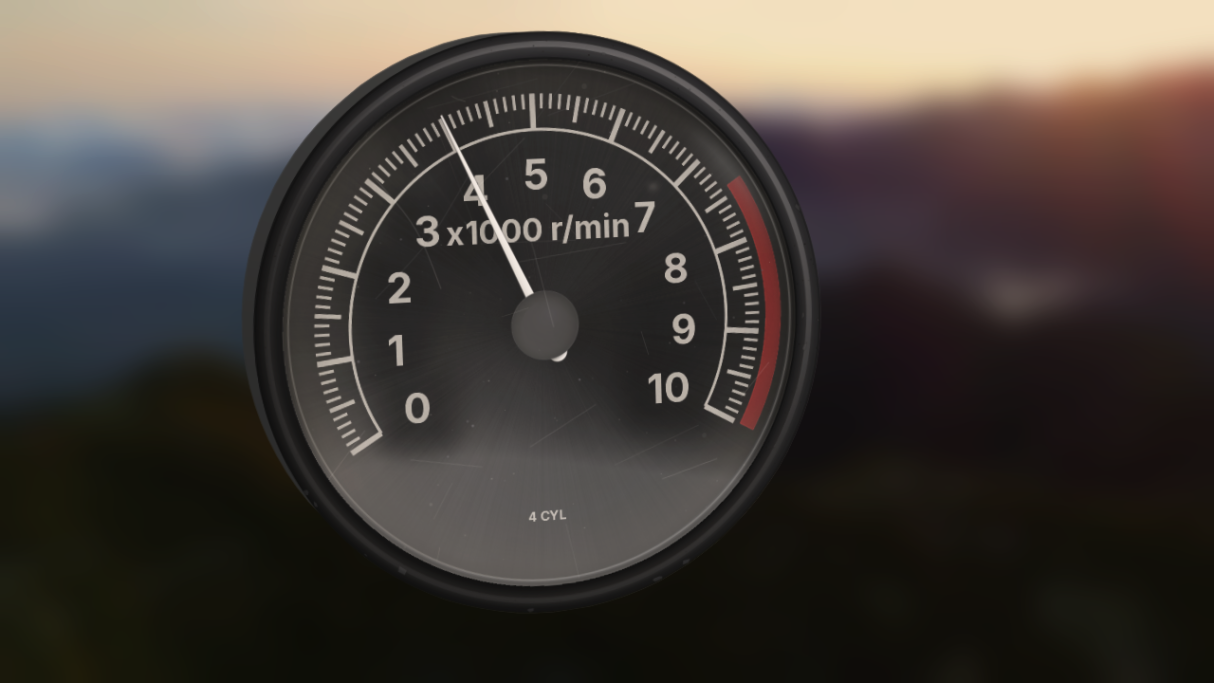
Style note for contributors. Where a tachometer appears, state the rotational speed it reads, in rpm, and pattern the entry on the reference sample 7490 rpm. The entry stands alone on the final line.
4000 rpm
